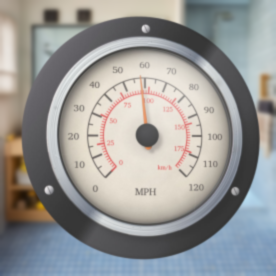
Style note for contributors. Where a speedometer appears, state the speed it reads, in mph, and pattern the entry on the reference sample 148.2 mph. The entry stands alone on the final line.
57.5 mph
